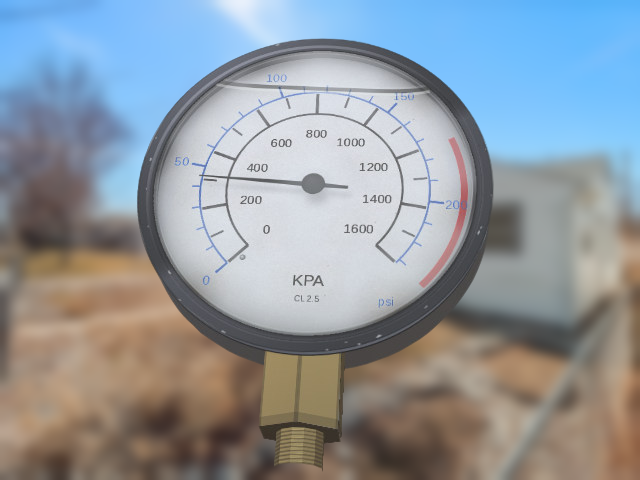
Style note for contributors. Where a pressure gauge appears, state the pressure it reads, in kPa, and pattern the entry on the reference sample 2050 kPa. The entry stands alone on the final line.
300 kPa
